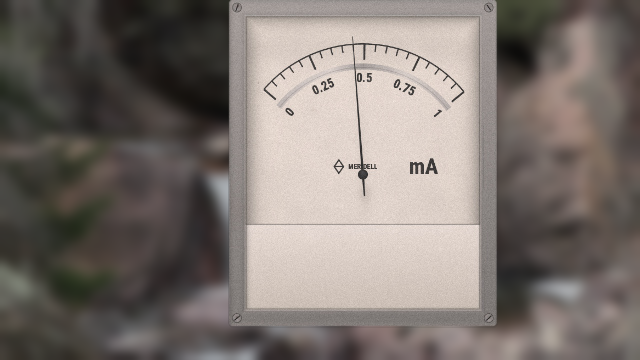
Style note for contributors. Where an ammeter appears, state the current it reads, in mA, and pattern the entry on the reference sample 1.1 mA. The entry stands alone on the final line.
0.45 mA
